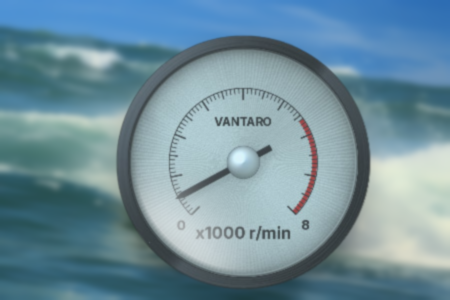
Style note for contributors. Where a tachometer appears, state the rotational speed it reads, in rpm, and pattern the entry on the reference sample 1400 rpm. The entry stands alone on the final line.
500 rpm
